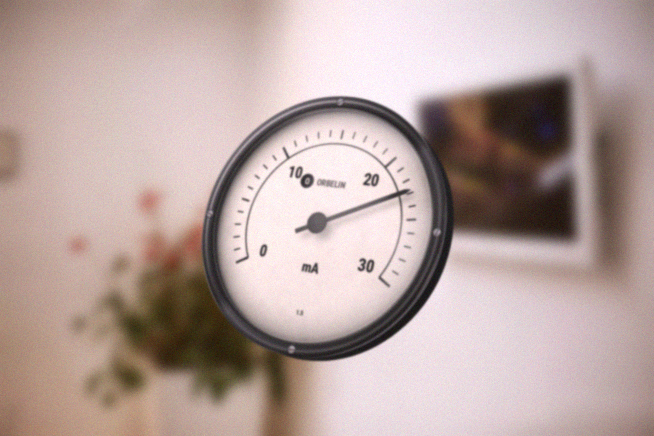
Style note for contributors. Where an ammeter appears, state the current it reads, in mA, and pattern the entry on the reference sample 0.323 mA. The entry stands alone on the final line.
23 mA
